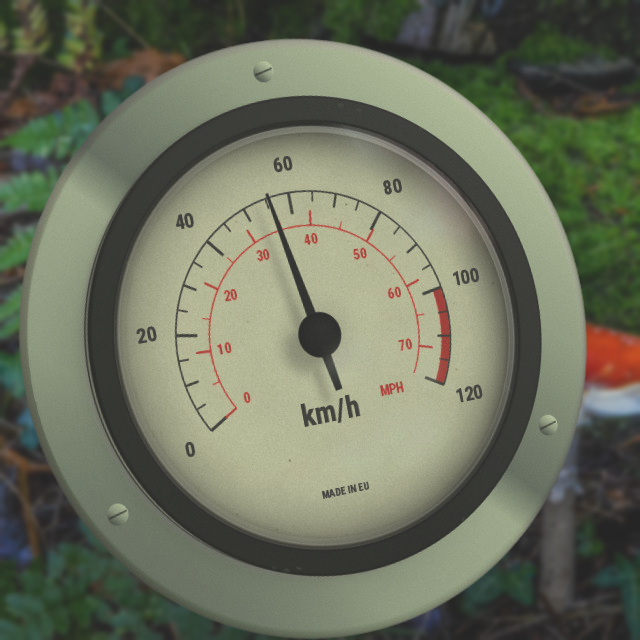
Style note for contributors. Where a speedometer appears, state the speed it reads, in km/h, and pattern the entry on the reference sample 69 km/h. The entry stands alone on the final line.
55 km/h
